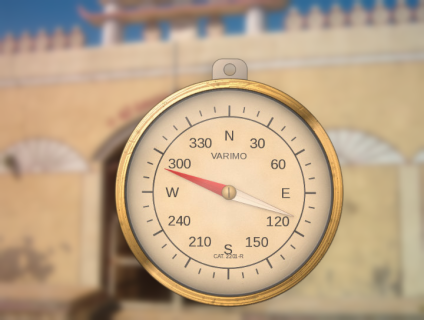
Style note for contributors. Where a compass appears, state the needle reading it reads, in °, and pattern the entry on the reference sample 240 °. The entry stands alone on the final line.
290 °
